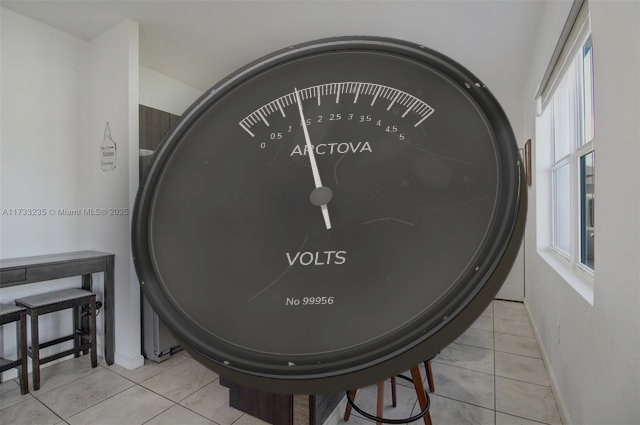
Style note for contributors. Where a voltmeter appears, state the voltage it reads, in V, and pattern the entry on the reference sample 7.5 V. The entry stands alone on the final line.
1.5 V
